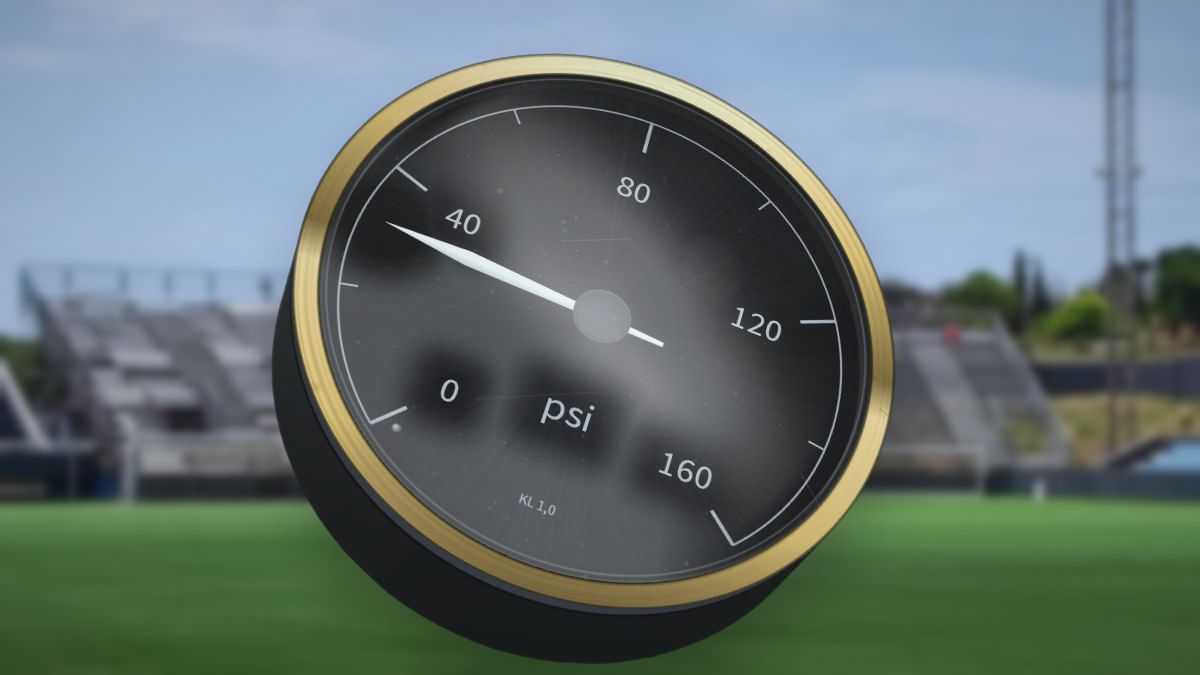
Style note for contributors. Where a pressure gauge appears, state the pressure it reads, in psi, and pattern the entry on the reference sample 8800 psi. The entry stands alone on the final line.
30 psi
